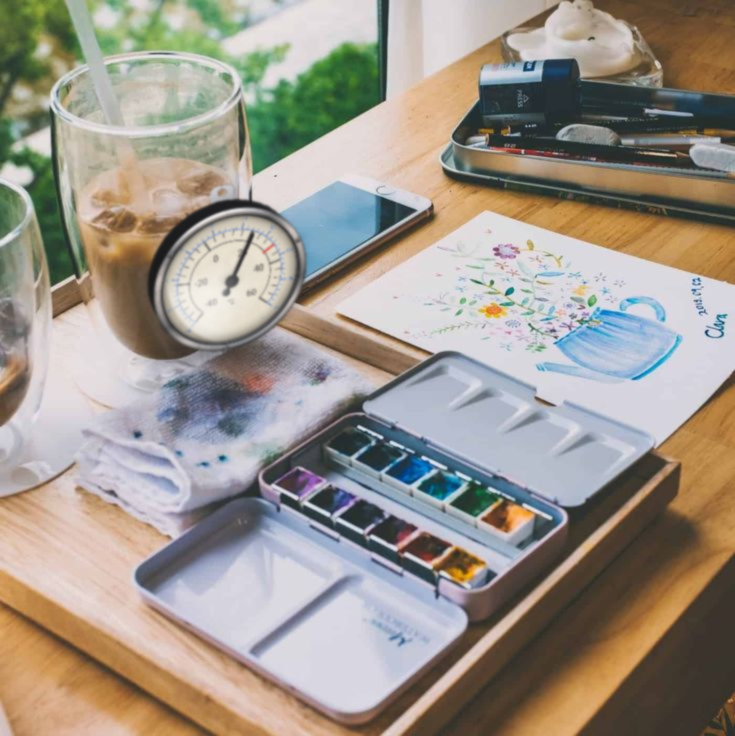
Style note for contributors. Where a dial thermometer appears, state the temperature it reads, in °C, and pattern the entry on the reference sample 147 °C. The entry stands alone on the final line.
20 °C
